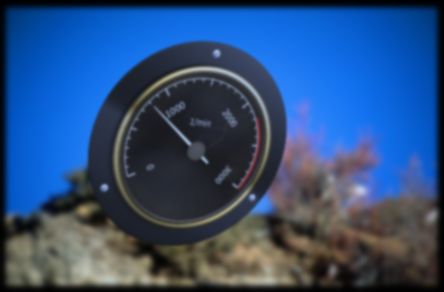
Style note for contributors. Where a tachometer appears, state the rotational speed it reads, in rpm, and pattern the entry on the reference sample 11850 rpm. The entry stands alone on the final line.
800 rpm
